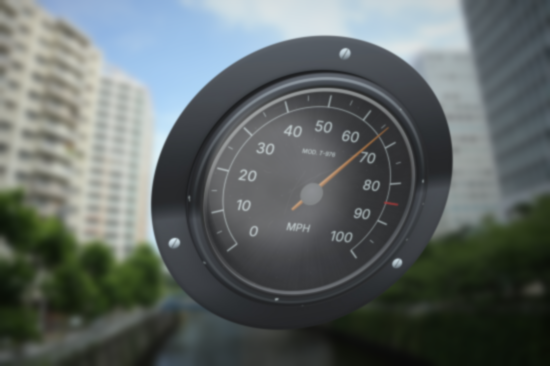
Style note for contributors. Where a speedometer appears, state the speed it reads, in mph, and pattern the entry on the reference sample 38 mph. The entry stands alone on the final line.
65 mph
